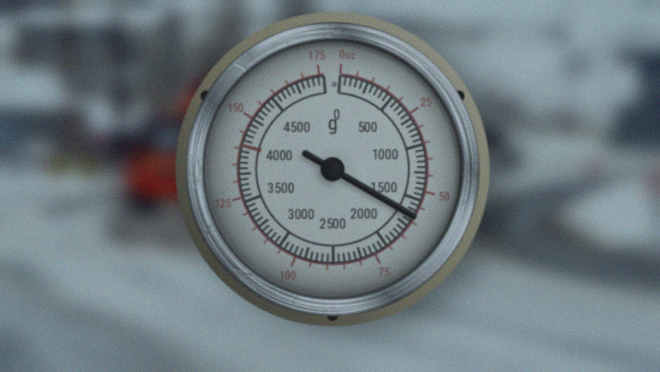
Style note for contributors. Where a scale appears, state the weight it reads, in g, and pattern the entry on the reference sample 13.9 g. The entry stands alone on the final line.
1650 g
